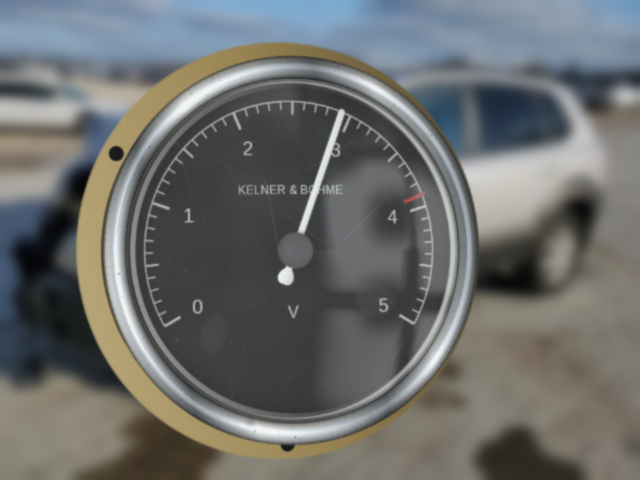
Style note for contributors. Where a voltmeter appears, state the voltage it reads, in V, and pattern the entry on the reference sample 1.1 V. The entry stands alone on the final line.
2.9 V
